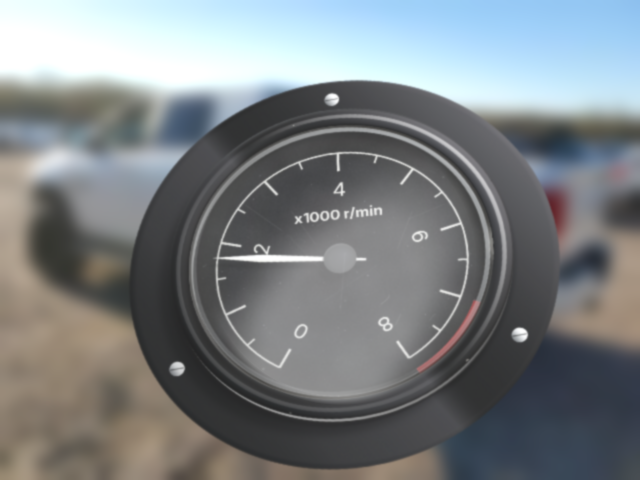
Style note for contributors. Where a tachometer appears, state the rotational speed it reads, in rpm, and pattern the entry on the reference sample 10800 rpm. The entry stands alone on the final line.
1750 rpm
